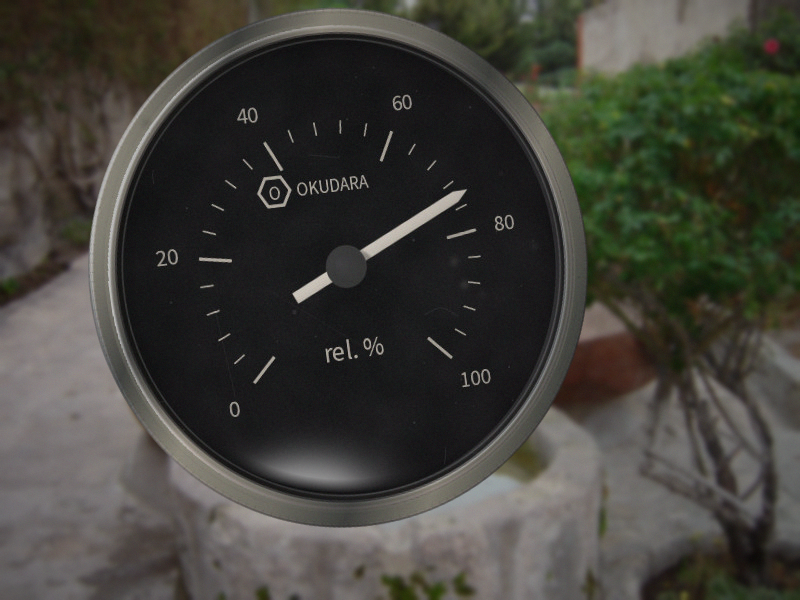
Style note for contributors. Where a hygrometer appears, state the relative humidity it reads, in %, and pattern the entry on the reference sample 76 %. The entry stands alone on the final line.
74 %
